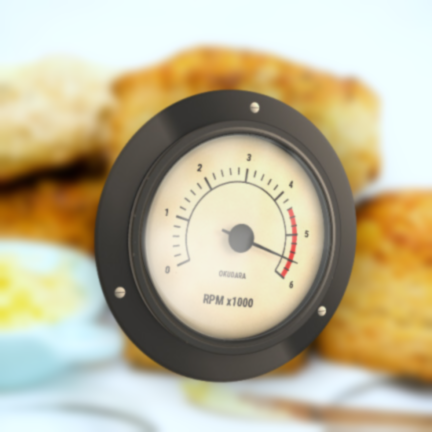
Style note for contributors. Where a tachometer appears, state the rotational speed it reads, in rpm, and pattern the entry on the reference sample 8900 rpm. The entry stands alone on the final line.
5600 rpm
